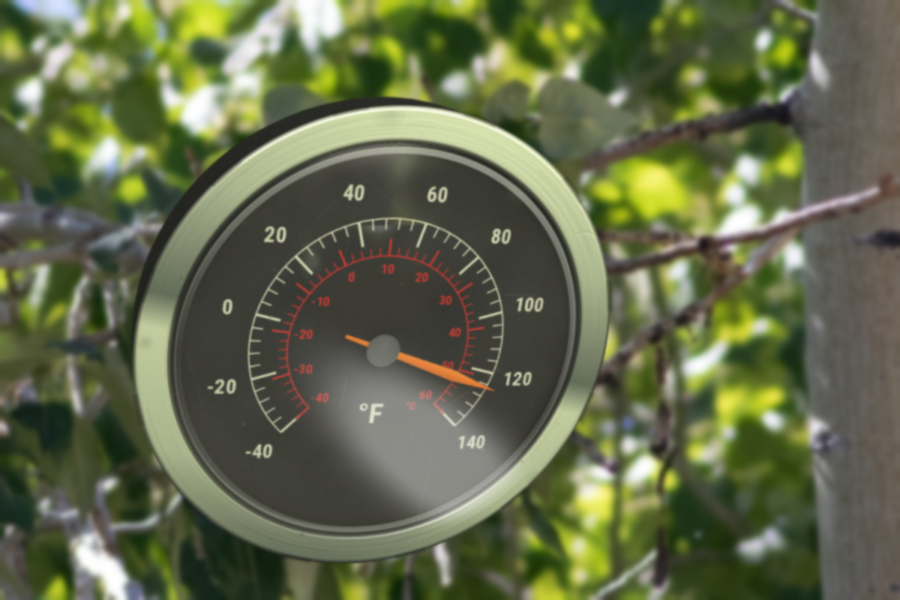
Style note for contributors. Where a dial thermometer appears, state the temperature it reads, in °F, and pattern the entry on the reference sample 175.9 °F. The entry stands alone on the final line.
124 °F
